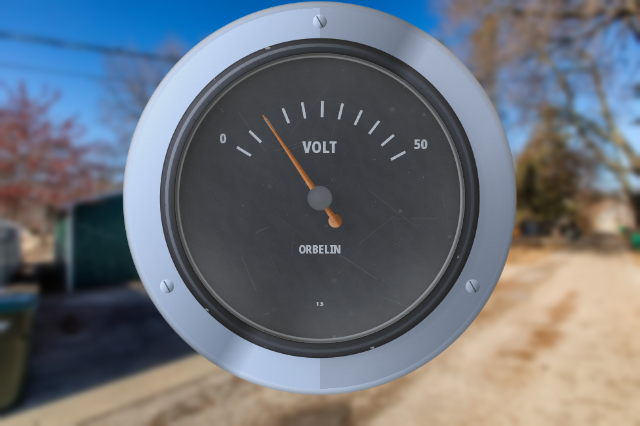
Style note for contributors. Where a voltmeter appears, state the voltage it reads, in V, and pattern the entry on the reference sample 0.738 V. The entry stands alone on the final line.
10 V
